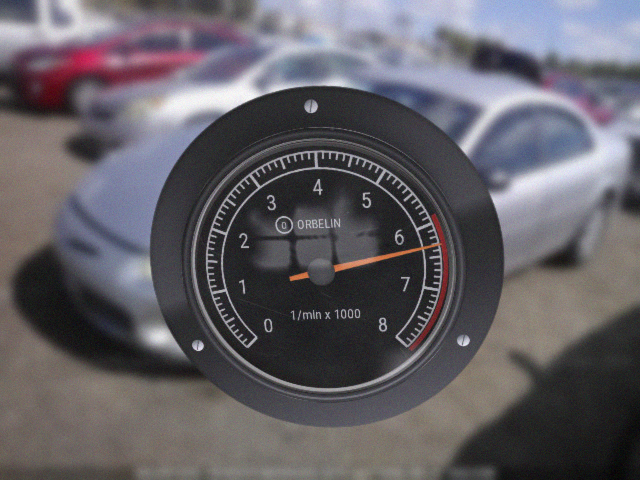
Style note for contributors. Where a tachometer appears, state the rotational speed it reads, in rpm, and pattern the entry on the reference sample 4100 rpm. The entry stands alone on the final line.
6300 rpm
